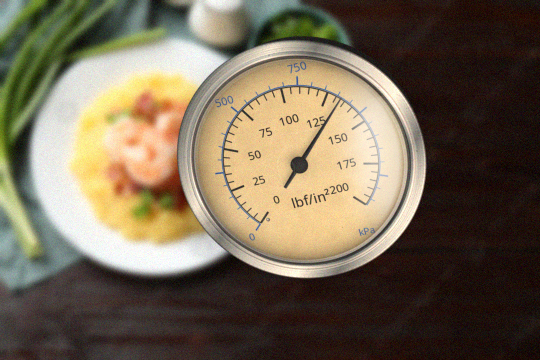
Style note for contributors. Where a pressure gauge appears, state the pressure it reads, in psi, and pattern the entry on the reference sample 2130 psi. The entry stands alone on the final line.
132.5 psi
